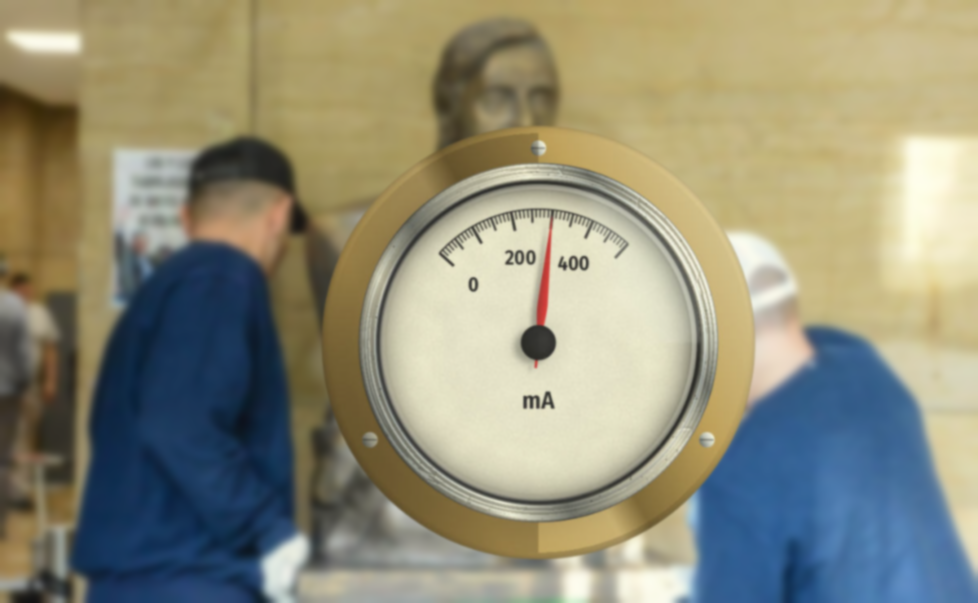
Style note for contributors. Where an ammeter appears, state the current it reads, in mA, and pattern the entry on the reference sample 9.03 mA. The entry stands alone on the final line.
300 mA
